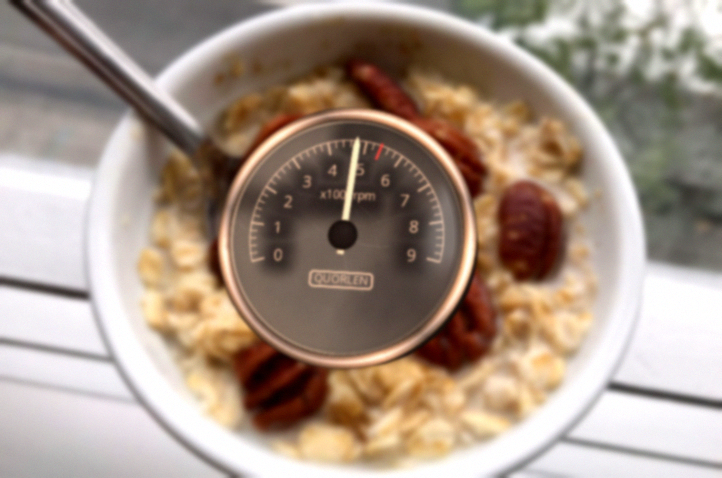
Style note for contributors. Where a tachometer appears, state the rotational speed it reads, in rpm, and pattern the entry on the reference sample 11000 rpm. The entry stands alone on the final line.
4800 rpm
